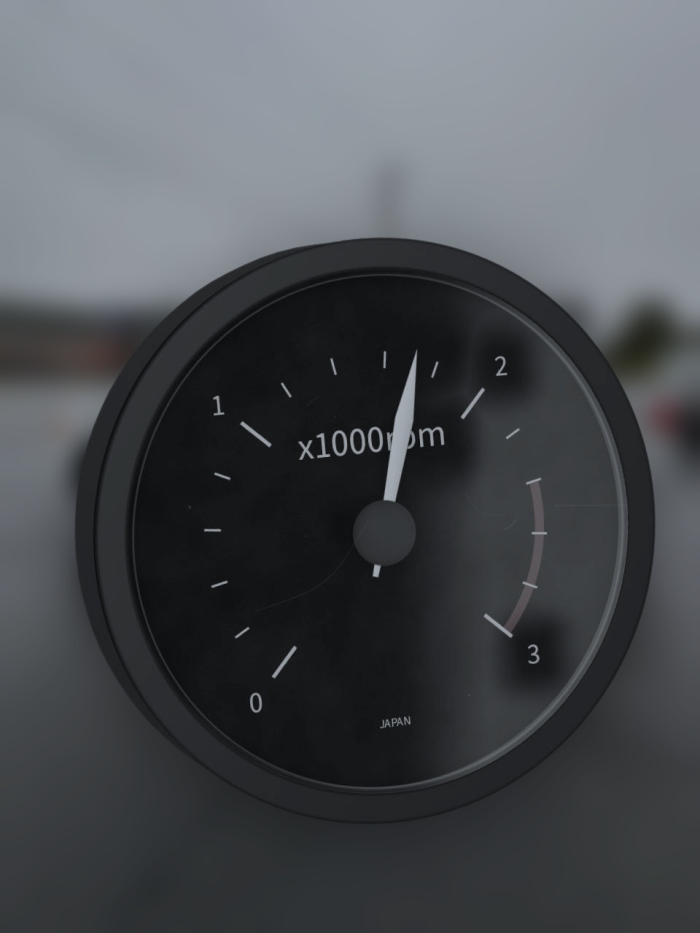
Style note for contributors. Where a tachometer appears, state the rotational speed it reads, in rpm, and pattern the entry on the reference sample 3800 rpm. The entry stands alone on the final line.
1700 rpm
